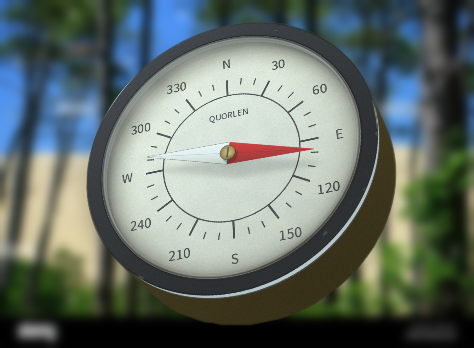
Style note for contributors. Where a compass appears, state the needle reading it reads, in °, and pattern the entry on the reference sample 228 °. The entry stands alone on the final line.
100 °
